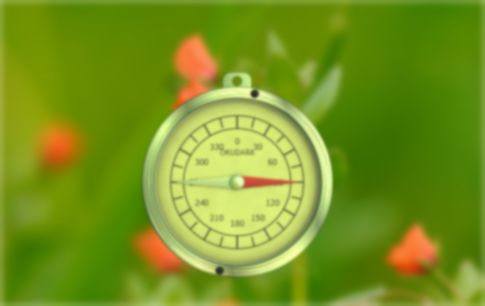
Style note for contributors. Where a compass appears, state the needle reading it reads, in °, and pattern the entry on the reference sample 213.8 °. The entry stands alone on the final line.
90 °
